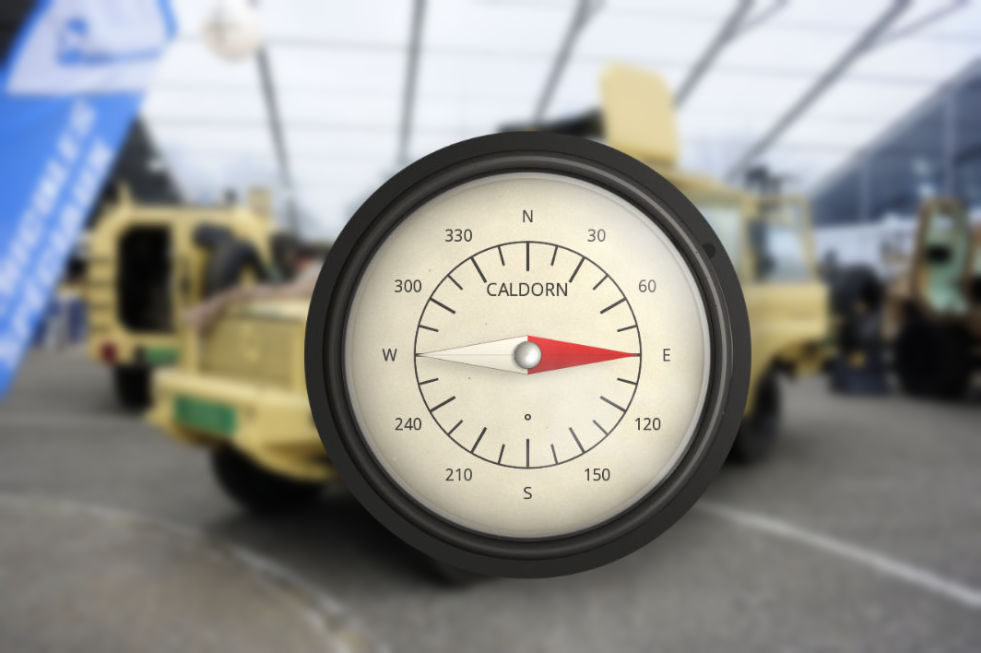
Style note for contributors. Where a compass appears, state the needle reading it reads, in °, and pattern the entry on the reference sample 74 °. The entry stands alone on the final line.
90 °
